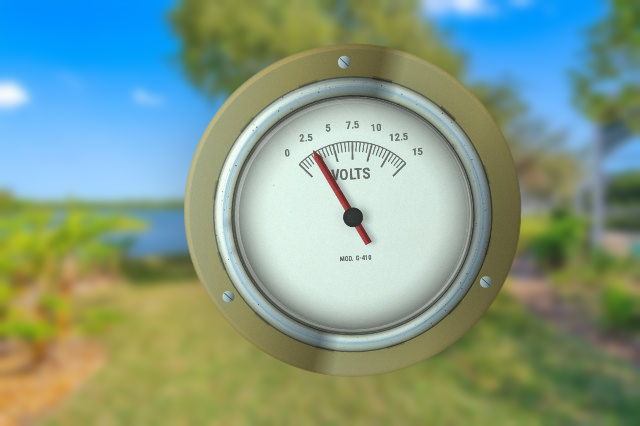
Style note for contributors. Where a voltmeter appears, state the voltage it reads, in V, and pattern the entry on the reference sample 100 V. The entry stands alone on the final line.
2.5 V
